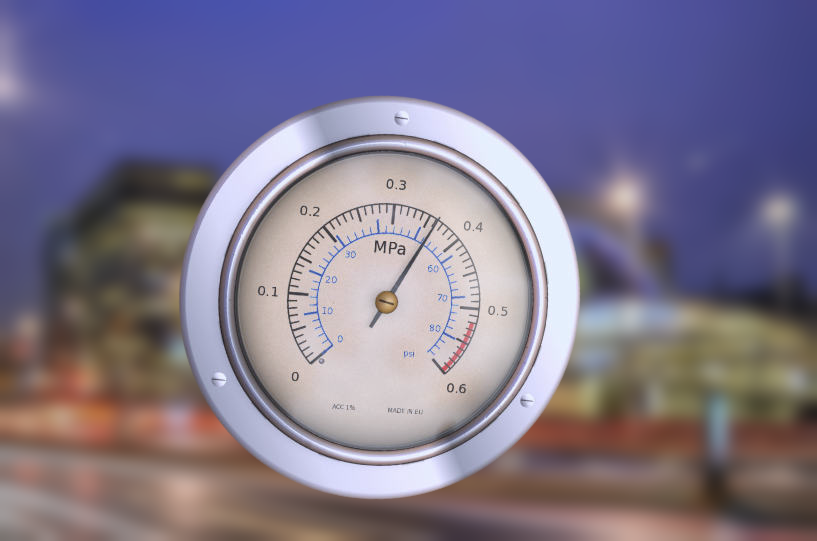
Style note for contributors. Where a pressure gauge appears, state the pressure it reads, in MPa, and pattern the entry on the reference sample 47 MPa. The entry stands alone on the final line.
0.36 MPa
